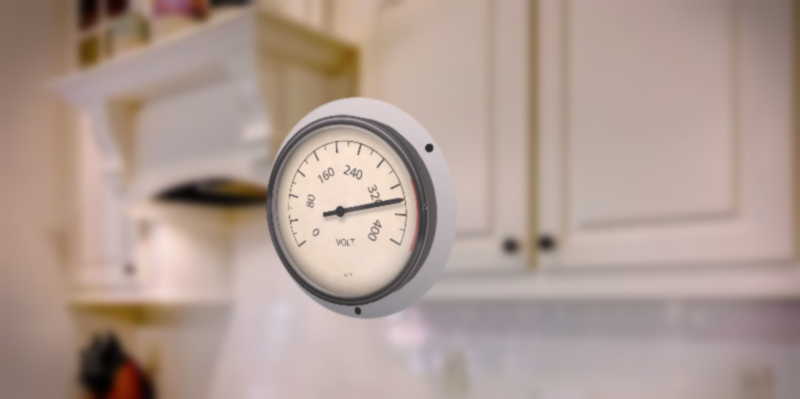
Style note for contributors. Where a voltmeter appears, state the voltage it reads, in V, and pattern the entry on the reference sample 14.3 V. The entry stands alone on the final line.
340 V
